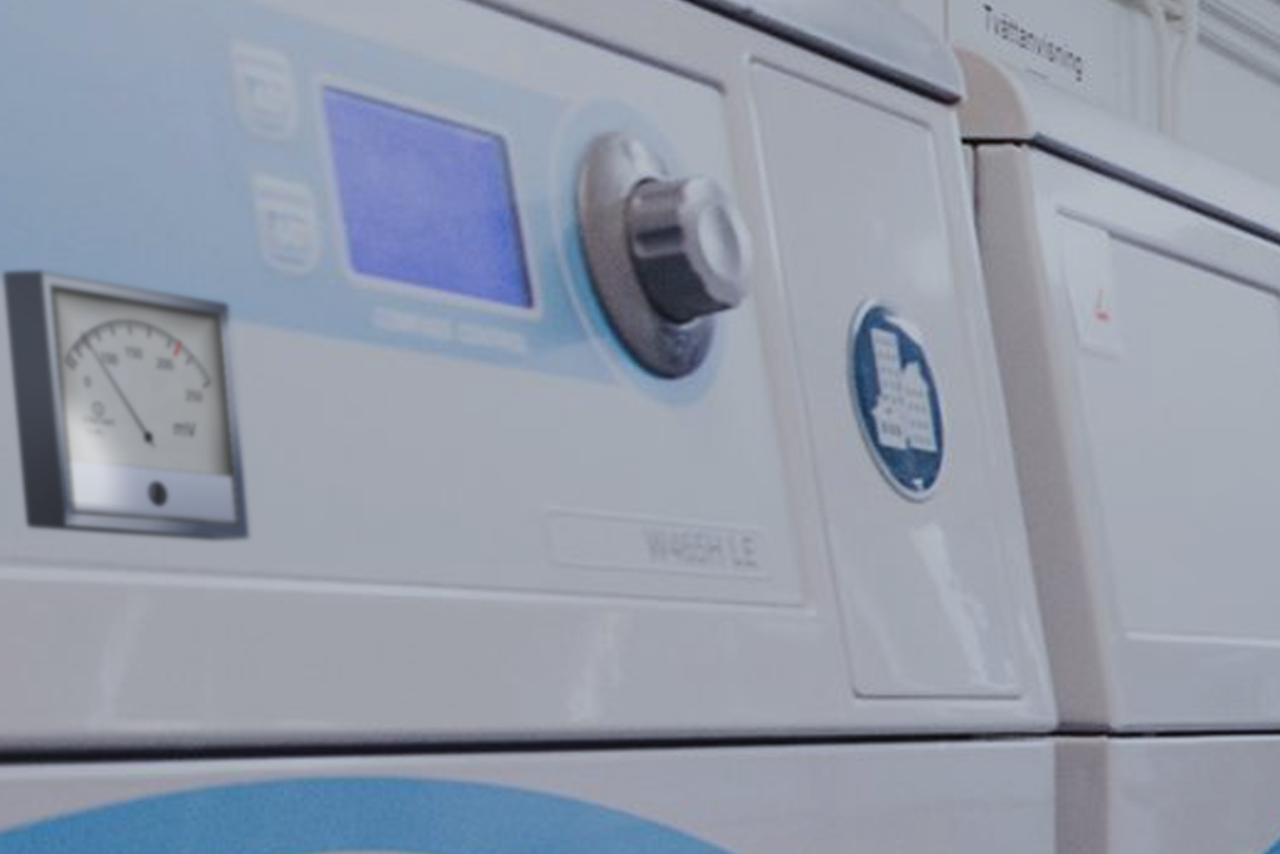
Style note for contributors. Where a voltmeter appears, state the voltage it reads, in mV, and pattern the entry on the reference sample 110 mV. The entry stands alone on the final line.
75 mV
